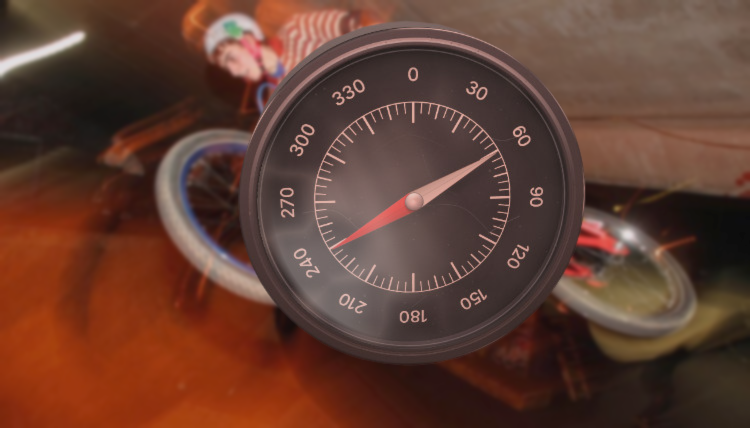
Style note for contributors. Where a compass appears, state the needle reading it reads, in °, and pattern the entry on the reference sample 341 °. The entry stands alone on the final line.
240 °
